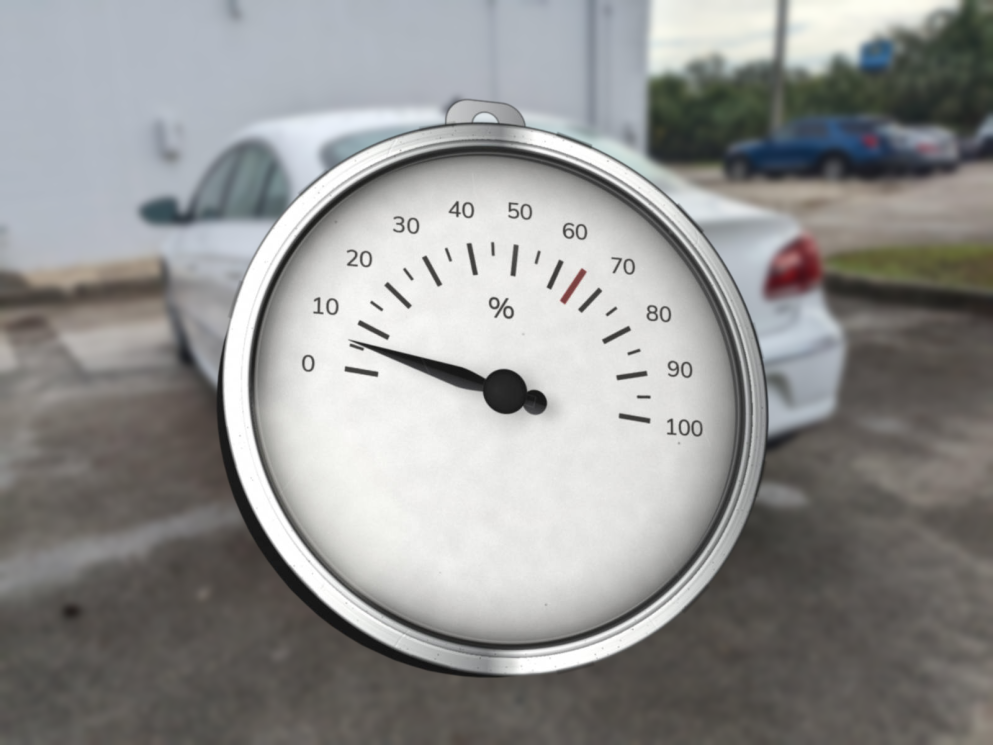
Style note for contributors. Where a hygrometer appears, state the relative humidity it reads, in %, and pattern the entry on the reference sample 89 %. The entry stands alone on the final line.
5 %
